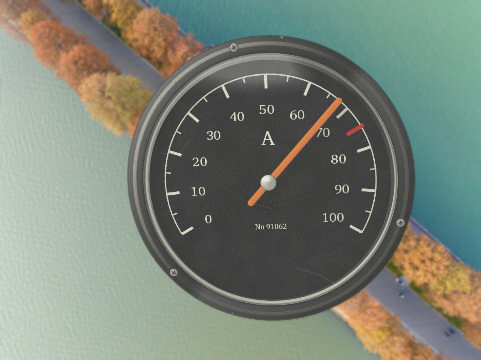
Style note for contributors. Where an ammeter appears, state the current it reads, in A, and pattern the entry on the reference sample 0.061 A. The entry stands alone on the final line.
67.5 A
